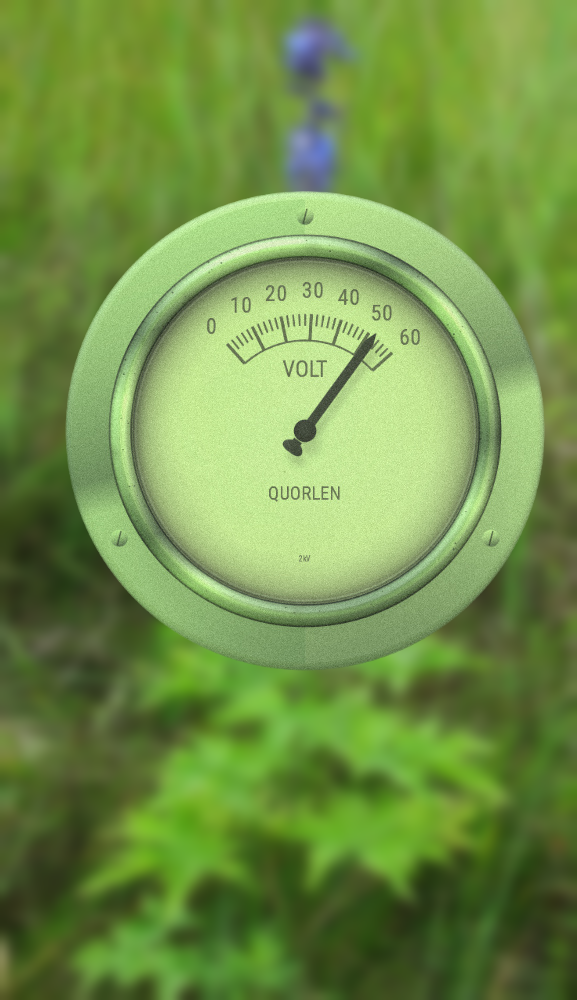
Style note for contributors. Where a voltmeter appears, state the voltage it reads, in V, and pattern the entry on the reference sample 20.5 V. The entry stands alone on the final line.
52 V
